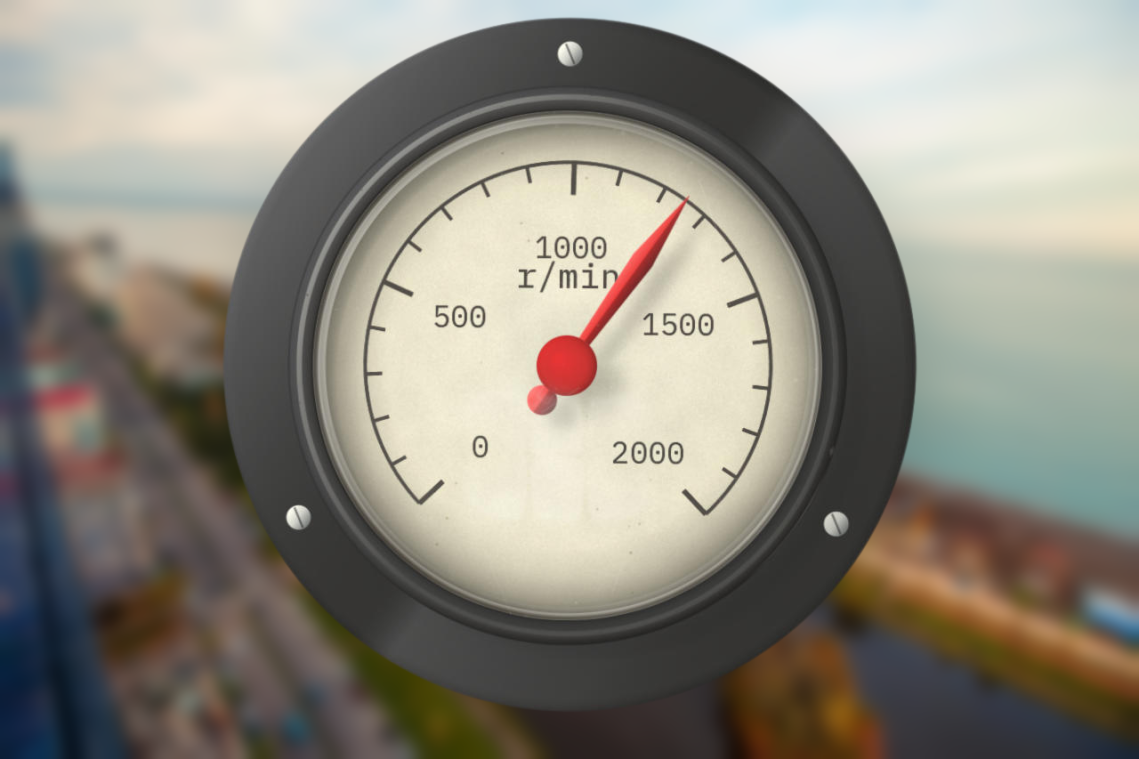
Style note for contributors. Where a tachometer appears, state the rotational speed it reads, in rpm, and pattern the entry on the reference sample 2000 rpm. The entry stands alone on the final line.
1250 rpm
